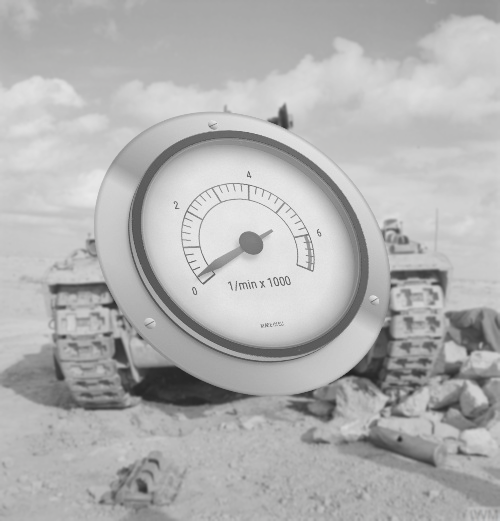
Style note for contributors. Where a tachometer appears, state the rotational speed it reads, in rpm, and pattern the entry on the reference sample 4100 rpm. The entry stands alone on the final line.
200 rpm
